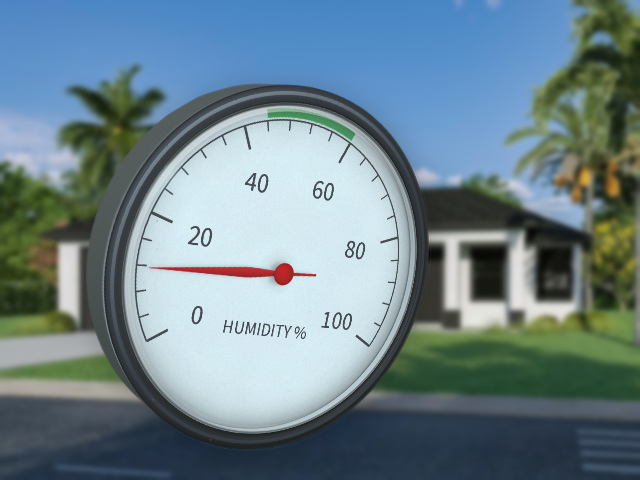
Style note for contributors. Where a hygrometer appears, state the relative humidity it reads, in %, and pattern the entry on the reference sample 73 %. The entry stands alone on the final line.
12 %
